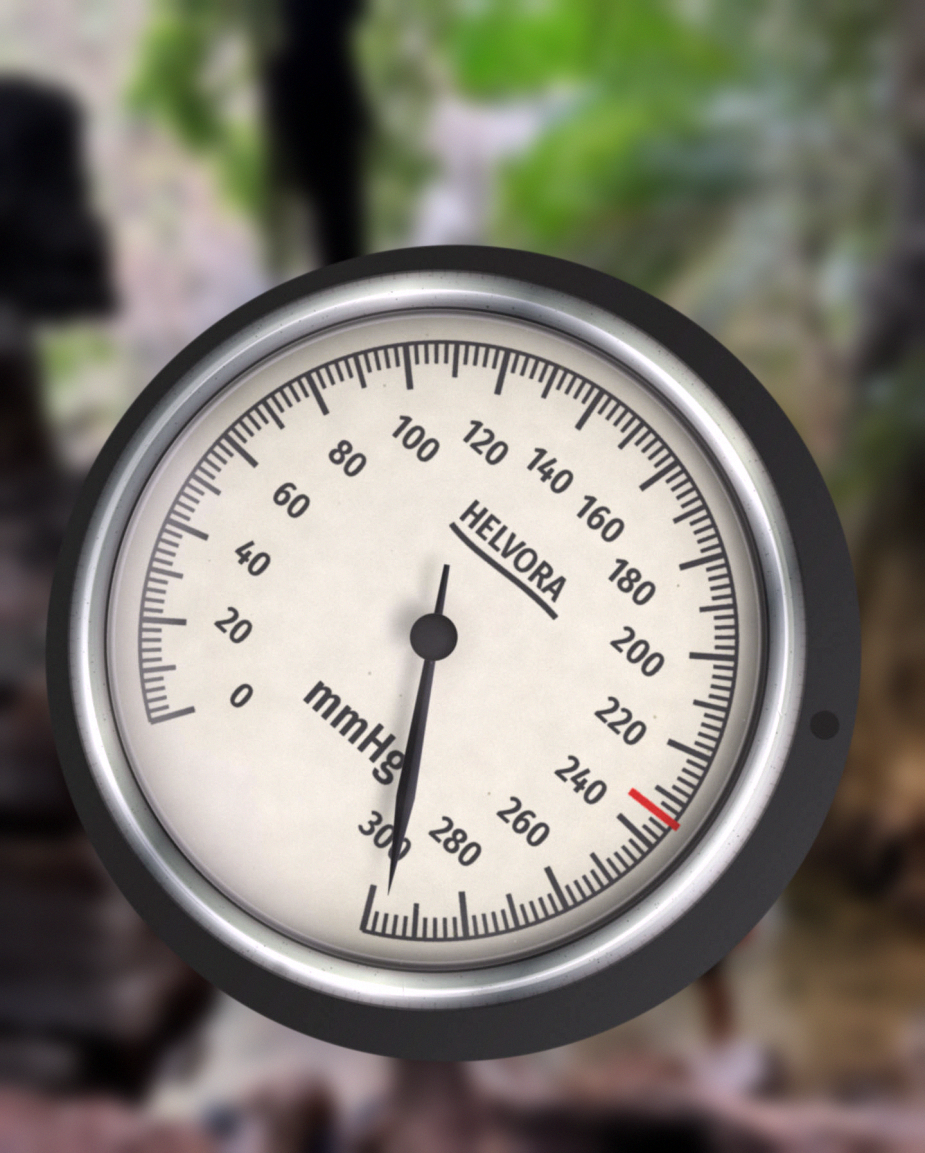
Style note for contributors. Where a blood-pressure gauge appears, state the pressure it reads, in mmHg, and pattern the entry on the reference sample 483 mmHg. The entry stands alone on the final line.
296 mmHg
